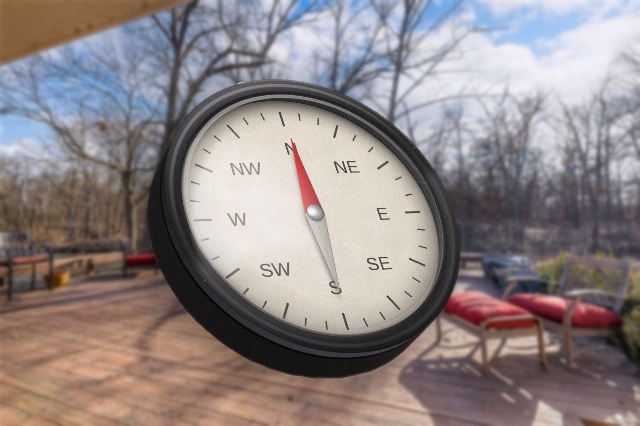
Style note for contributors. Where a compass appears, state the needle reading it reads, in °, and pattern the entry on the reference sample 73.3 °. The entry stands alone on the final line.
0 °
